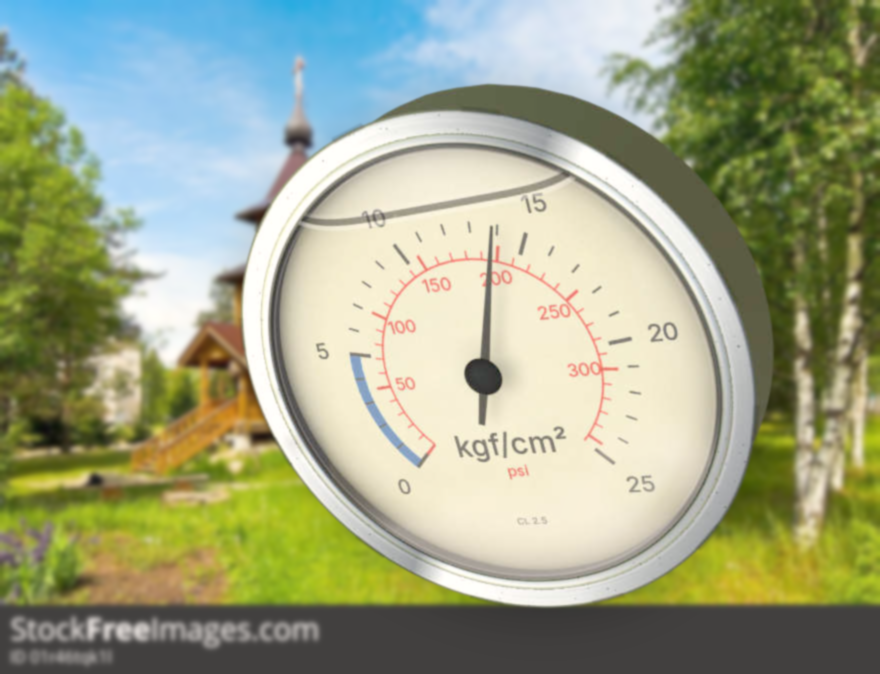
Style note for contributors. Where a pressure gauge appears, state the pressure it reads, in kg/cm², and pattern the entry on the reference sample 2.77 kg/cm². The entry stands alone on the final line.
14 kg/cm²
